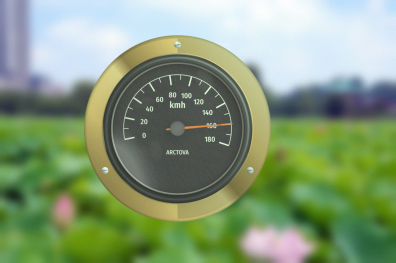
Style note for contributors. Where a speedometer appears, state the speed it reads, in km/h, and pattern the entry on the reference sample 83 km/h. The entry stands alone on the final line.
160 km/h
